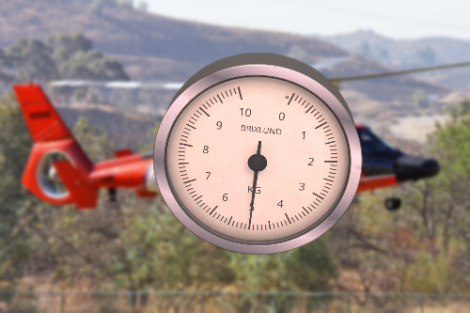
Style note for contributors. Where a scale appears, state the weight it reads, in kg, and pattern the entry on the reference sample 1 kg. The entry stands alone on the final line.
5 kg
